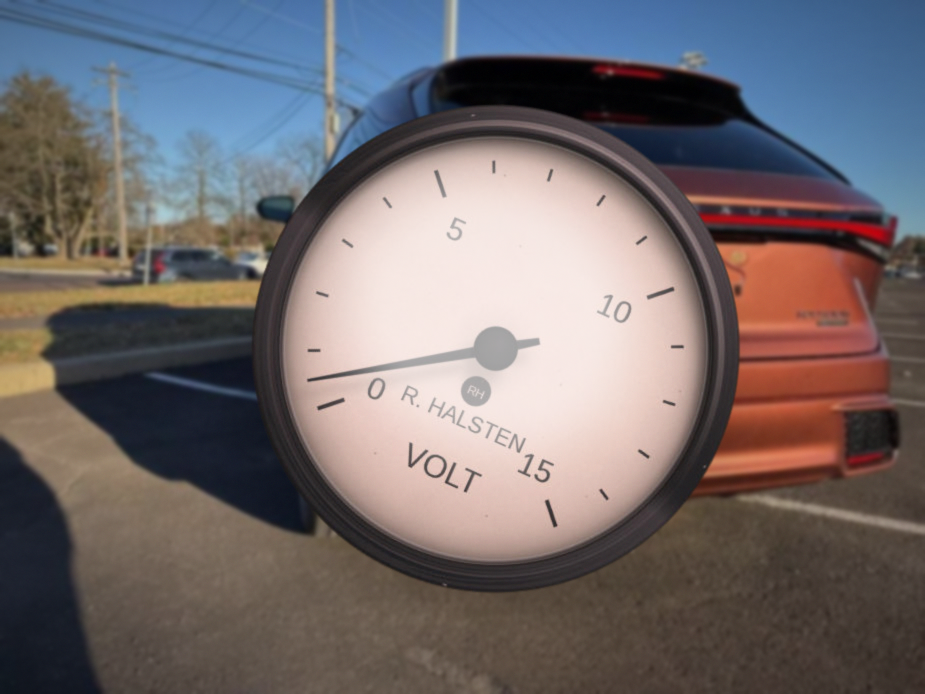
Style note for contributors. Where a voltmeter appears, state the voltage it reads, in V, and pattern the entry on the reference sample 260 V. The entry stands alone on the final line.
0.5 V
